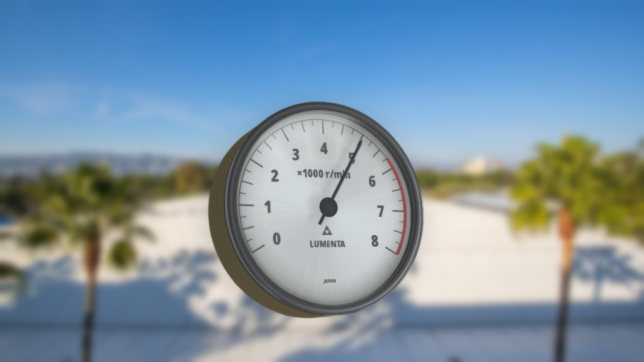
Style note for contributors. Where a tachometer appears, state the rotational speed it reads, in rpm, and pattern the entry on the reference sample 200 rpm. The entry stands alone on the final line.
5000 rpm
